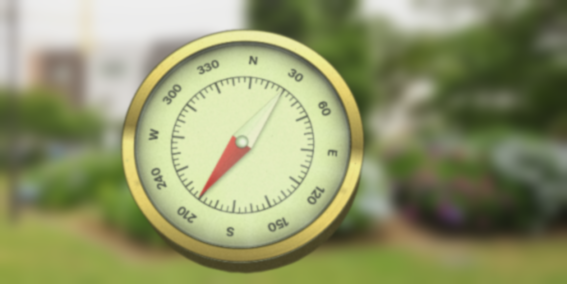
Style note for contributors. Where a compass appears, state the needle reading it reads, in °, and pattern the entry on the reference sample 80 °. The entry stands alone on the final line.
210 °
